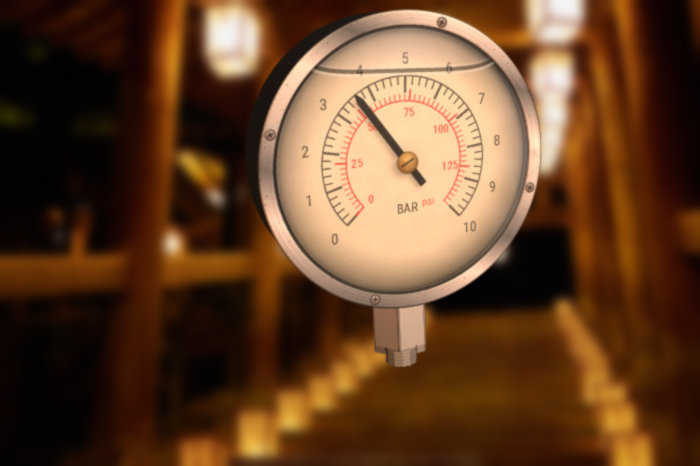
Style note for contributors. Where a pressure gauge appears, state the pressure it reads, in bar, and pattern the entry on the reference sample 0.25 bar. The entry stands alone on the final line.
3.6 bar
